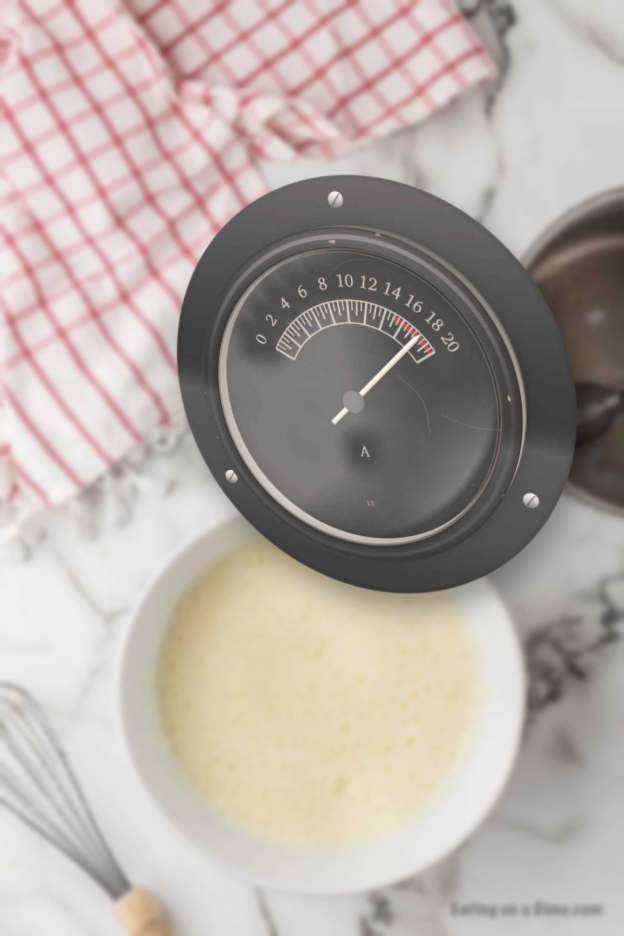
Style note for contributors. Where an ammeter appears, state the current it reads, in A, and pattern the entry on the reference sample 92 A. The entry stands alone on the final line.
18 A
